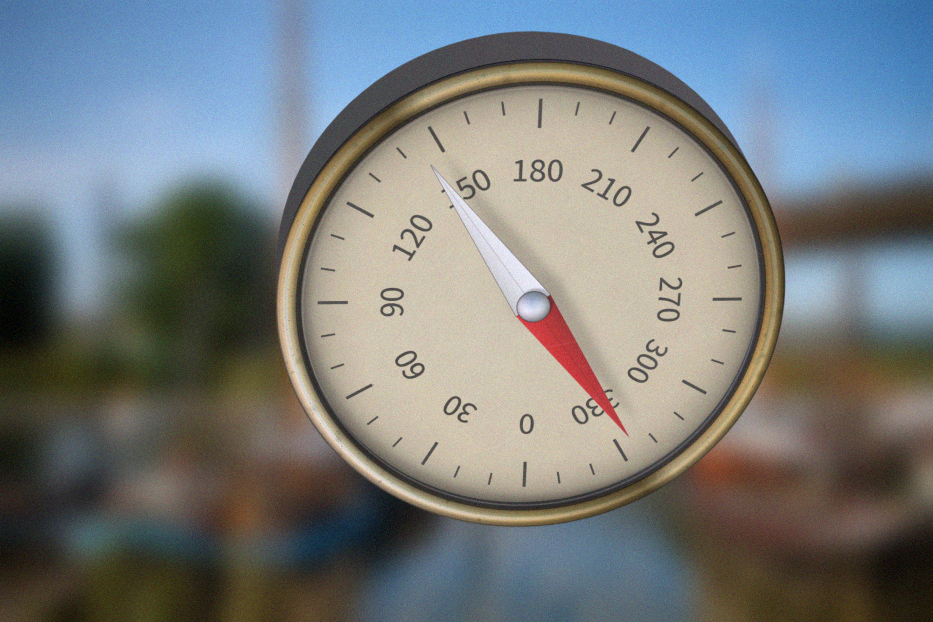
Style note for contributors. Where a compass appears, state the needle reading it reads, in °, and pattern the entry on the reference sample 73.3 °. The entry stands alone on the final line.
325 °
